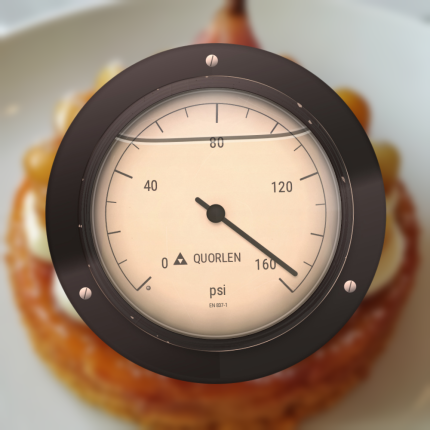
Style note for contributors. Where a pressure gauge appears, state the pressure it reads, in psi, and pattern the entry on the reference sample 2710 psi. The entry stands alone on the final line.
155 psi
